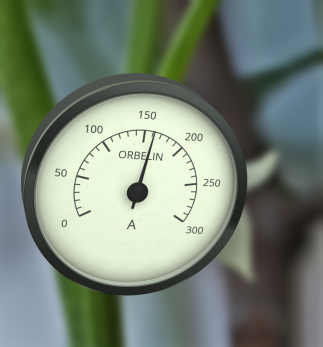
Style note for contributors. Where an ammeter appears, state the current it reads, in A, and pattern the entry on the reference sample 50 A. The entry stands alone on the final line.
160 A
